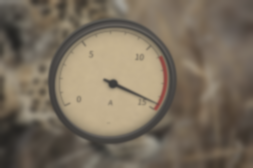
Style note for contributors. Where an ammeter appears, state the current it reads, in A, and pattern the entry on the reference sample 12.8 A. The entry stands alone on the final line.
14.5 A
